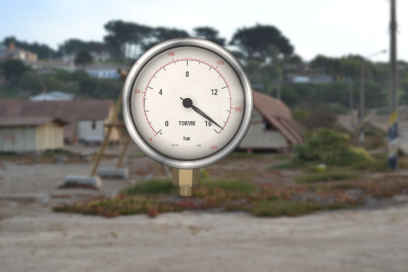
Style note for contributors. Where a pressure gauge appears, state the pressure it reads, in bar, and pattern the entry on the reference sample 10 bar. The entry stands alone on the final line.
15.5 bar
